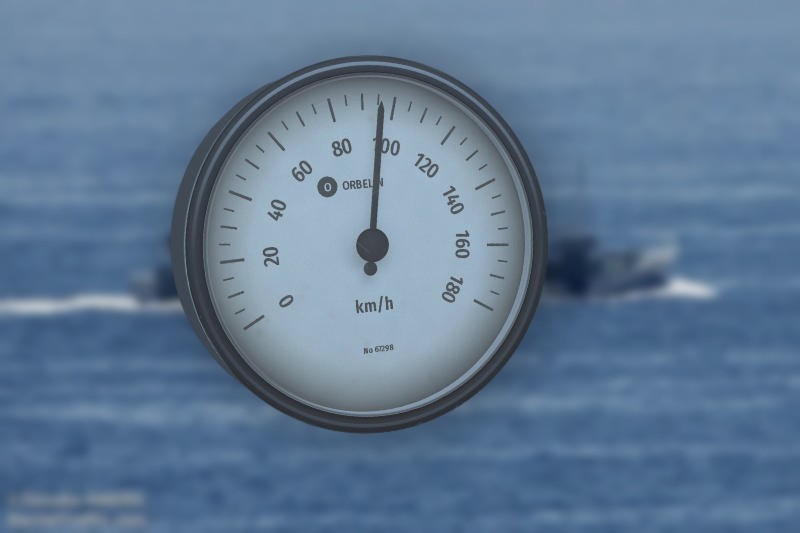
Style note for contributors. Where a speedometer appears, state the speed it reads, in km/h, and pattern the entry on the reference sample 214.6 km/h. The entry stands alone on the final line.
95 km/h
